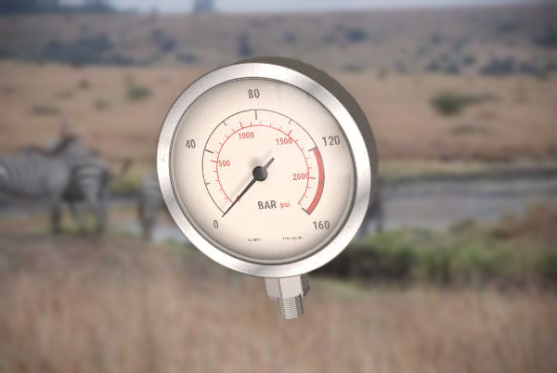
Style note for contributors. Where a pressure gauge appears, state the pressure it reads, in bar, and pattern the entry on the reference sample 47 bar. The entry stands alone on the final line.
0 bar
